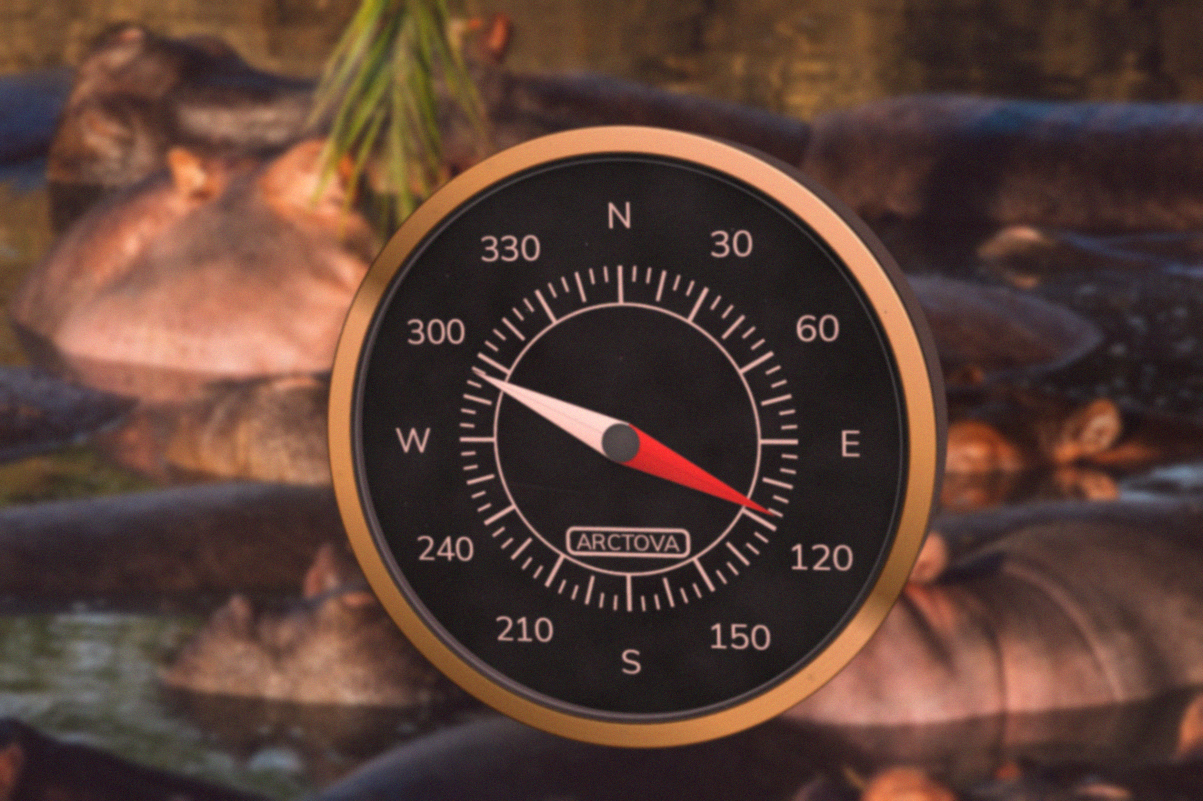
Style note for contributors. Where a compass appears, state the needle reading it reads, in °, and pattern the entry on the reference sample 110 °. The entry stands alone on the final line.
115 °
